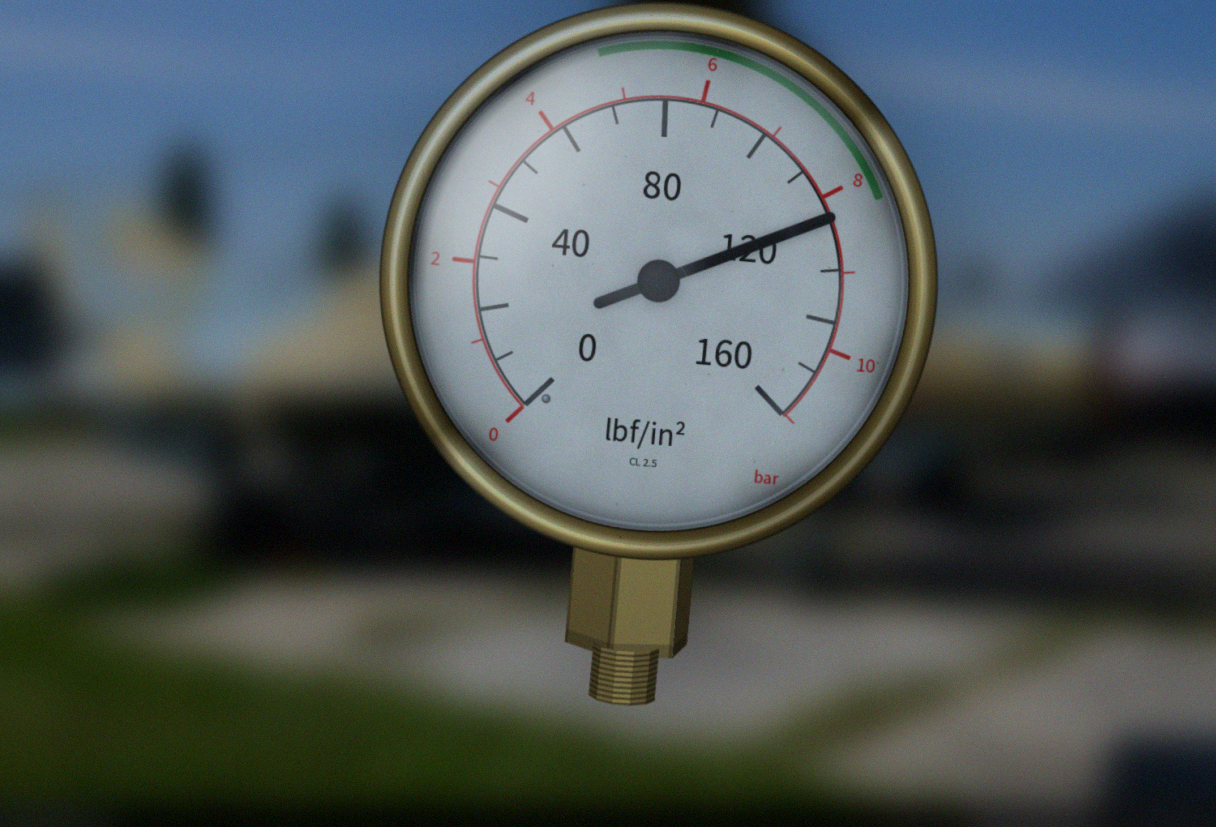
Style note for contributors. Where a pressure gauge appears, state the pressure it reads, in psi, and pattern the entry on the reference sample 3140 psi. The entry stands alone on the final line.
120 psi
